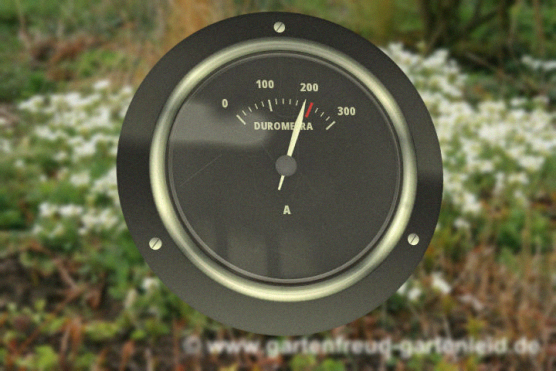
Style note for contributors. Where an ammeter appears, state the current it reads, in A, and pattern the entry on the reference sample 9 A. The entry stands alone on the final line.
200 A
